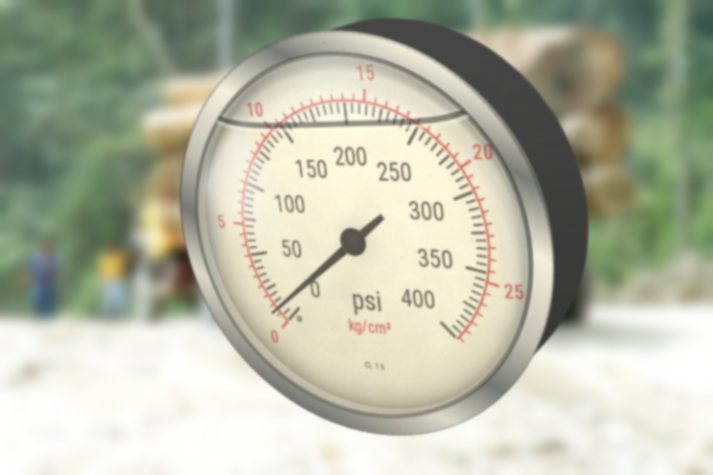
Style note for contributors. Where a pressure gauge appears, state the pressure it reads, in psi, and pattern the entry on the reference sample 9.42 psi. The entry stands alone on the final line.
10 psi
